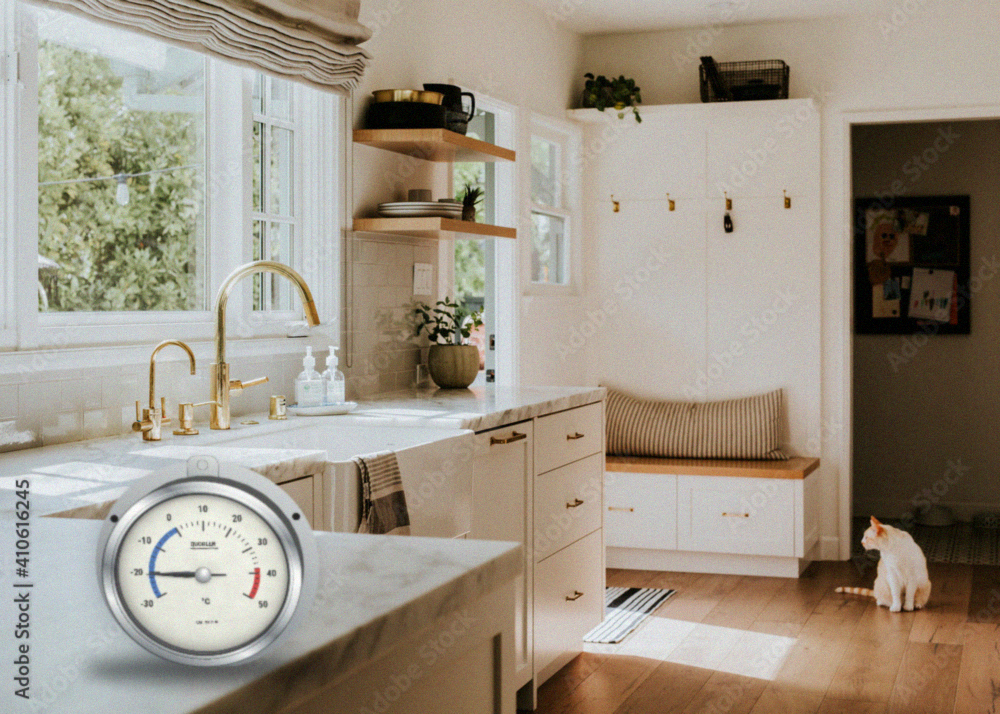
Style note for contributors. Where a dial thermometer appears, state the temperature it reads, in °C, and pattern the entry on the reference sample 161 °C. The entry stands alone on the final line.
-20 °C
